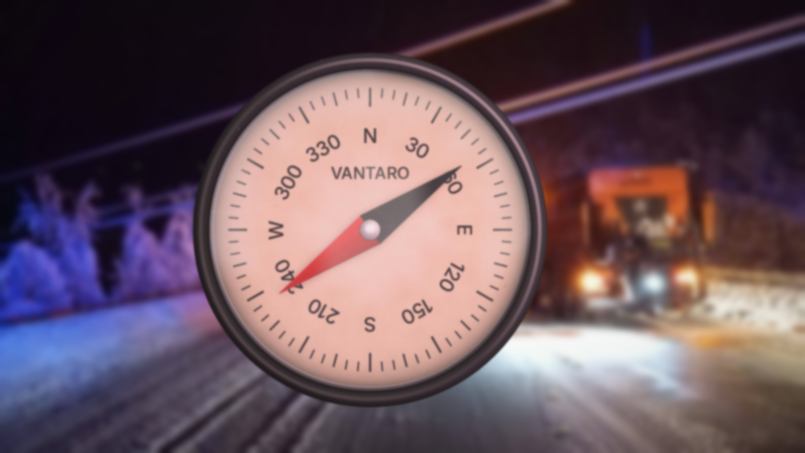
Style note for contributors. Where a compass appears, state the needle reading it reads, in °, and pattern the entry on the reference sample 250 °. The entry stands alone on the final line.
235 °
